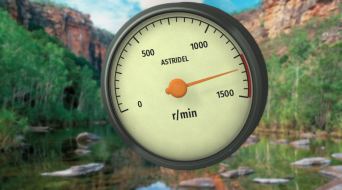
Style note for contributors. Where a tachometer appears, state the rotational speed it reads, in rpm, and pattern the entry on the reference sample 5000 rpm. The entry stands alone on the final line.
1325 rpm
